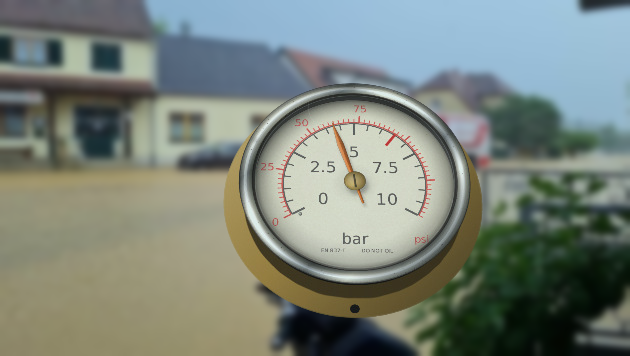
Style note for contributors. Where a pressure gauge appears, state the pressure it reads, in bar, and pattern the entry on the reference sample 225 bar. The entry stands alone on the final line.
4.25 bar
